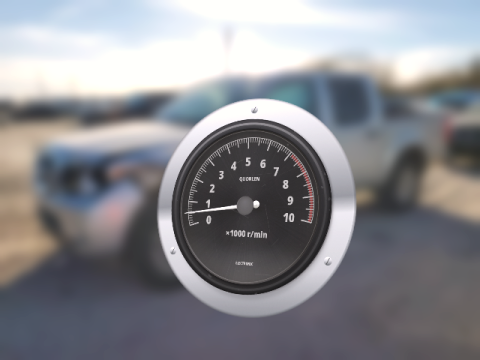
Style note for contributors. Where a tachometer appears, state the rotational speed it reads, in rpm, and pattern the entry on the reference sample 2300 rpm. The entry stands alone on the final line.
500 rpm
